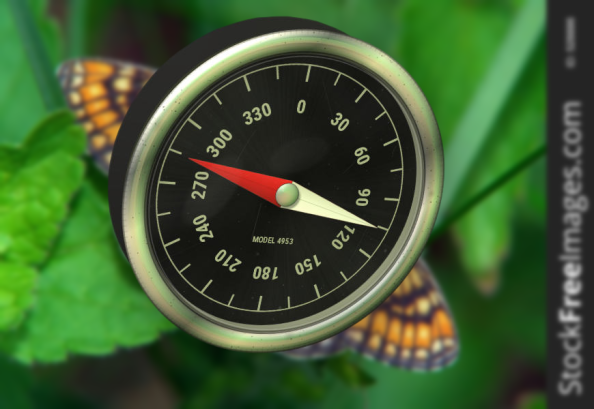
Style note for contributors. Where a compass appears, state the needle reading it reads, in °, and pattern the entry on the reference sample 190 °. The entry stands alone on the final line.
285 °
